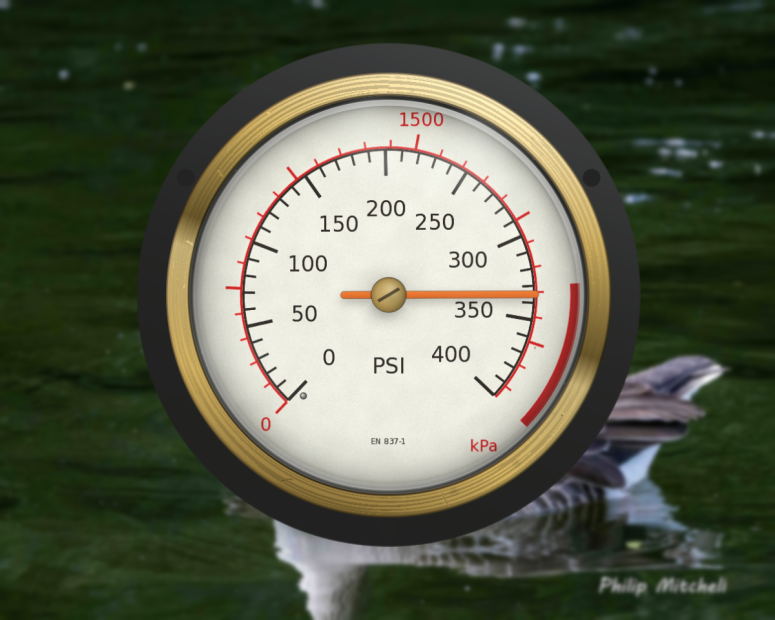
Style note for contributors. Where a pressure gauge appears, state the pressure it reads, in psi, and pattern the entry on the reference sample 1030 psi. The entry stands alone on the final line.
335 psi
